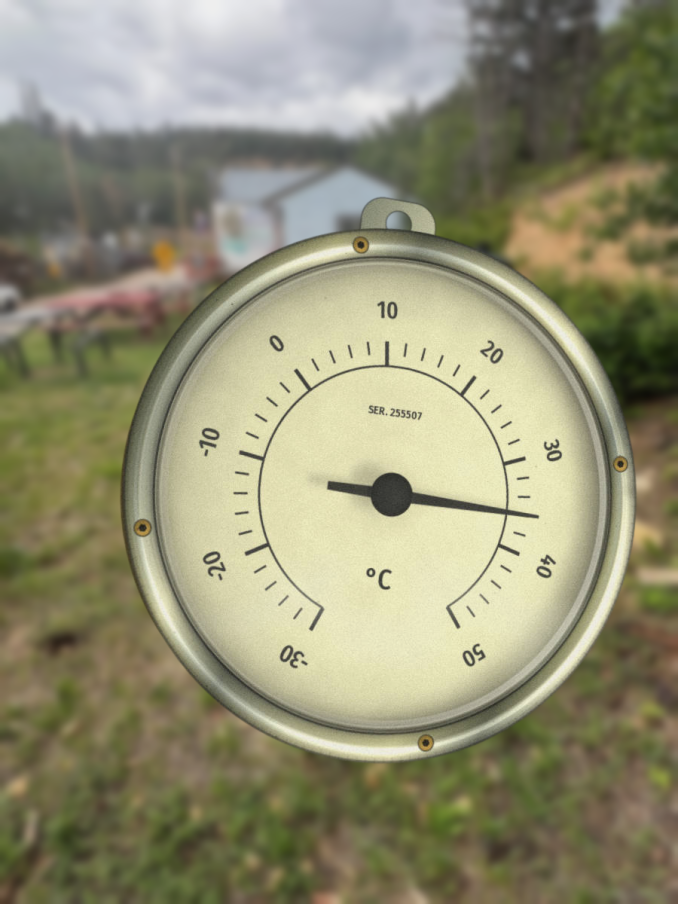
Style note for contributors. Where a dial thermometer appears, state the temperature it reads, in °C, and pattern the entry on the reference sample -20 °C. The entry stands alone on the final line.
36 °C
